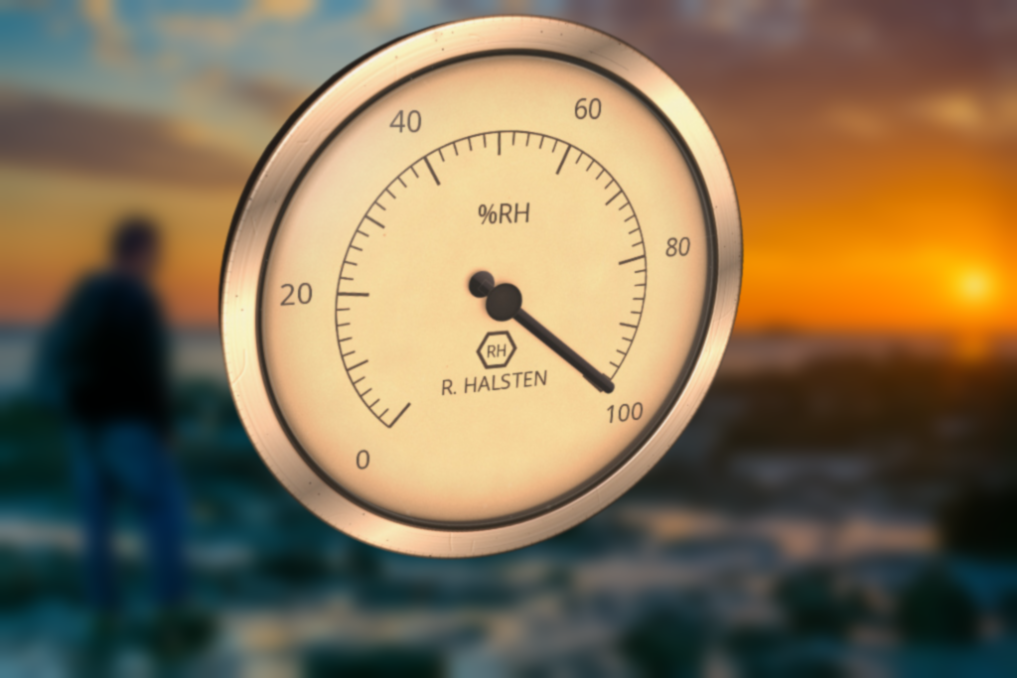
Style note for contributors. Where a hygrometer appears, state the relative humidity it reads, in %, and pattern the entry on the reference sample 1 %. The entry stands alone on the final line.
99 %
